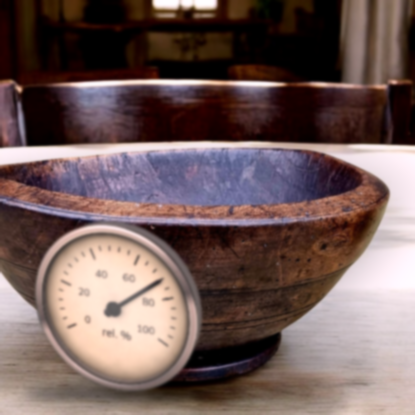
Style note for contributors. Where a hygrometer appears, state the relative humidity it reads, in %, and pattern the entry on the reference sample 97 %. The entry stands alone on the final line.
72 %
